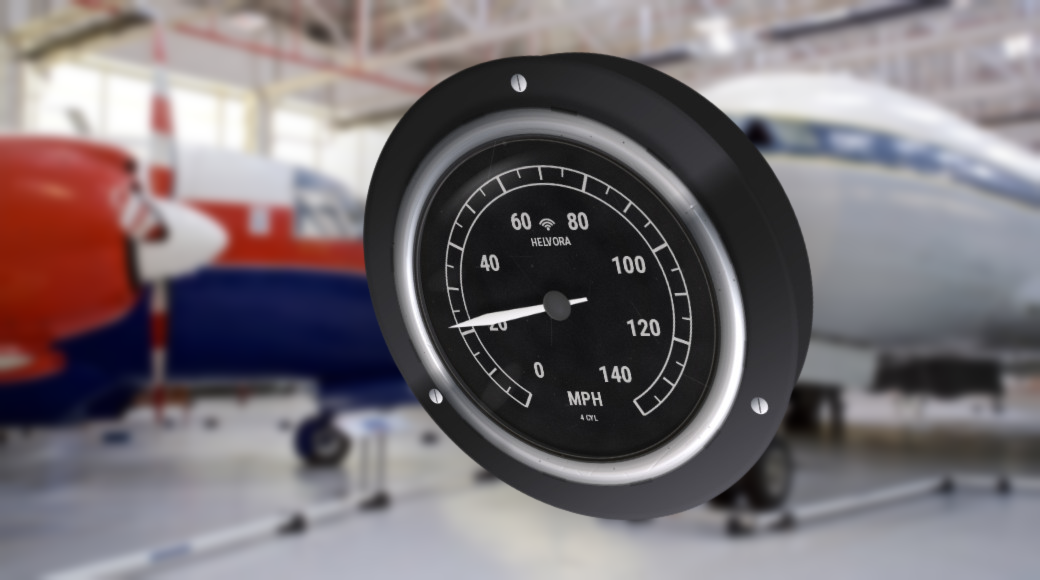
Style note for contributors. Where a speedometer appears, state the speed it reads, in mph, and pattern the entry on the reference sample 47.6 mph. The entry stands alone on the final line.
22.5 mph
